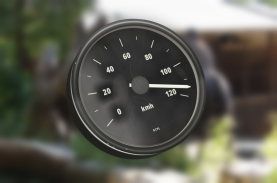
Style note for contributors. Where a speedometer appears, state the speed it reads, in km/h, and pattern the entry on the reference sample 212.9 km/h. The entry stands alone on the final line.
115 km/h
